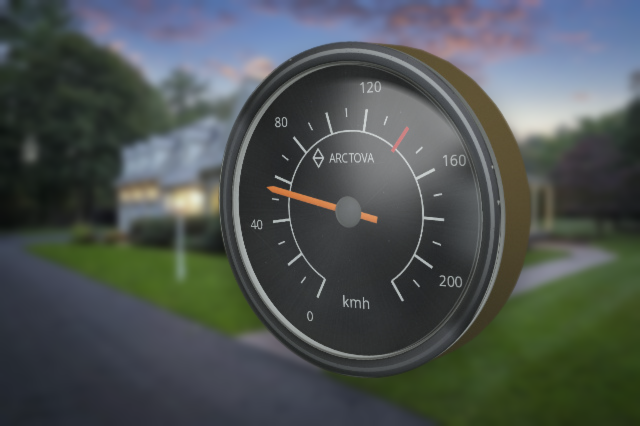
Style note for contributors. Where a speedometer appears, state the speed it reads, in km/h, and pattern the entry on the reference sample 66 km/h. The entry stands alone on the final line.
55 km/h
